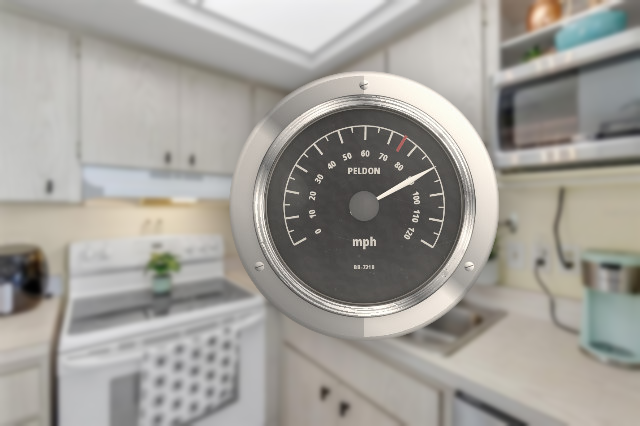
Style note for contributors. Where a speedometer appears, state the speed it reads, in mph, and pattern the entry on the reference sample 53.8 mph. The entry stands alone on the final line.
90 mph
